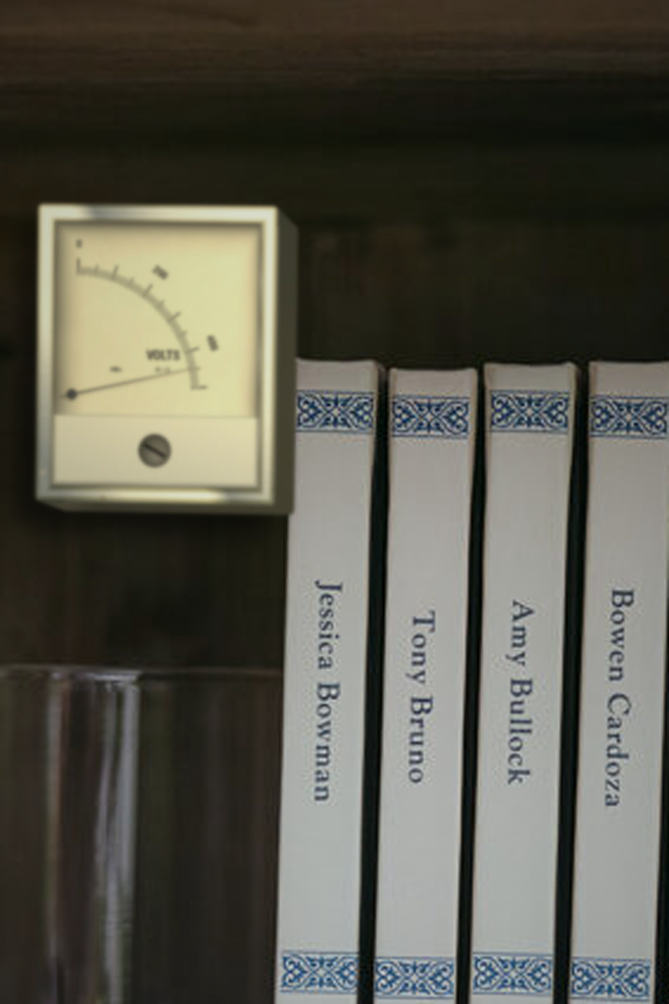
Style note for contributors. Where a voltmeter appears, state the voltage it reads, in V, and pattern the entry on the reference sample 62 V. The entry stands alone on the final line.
450 V
